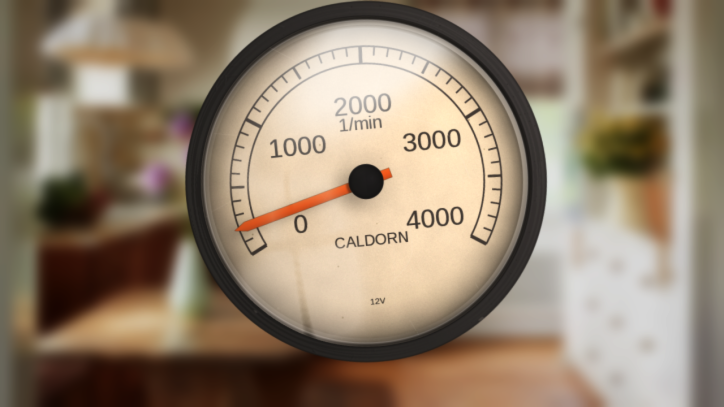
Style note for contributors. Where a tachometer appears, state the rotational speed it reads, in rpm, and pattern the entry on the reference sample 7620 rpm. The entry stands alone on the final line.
200 rpm
